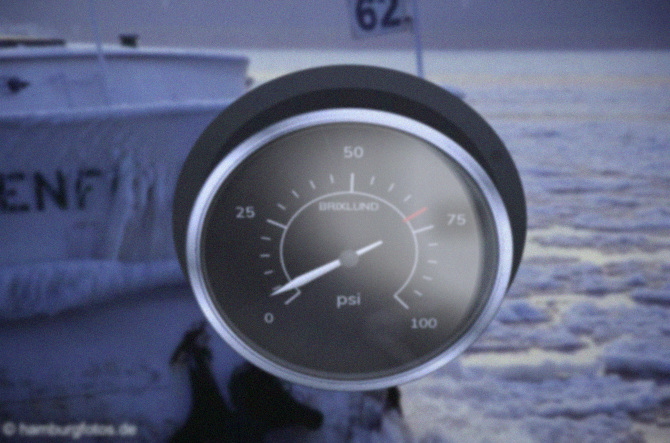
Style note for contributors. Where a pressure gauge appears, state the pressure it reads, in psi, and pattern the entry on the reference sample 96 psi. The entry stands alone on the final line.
5 psi
